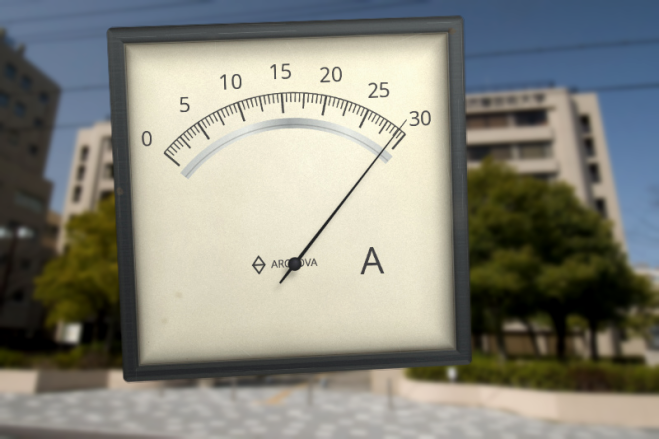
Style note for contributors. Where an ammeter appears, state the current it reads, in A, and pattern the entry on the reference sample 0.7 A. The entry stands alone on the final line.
29 A
